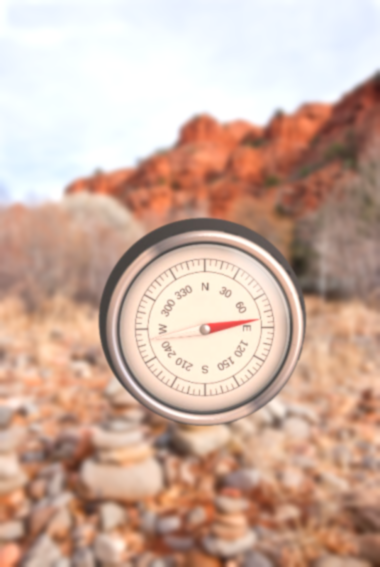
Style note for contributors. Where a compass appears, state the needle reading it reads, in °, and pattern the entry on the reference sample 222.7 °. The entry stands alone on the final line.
80 °
